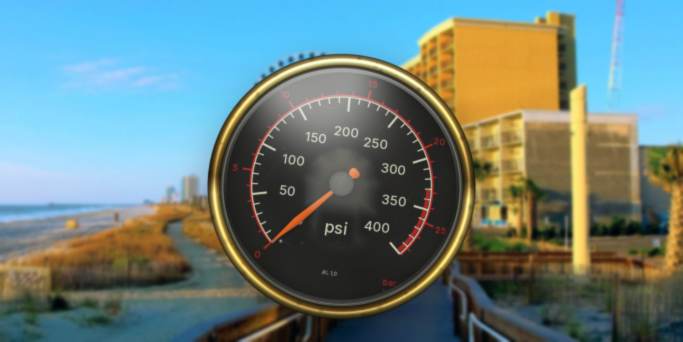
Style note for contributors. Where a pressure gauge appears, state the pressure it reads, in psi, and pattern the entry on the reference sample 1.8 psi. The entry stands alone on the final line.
0 psi
